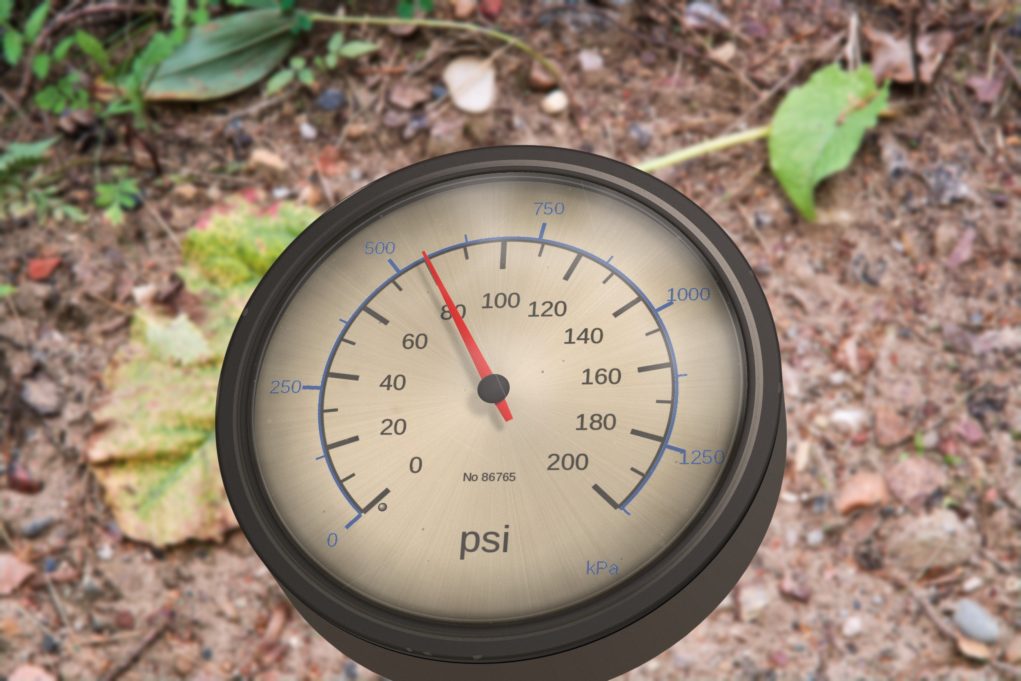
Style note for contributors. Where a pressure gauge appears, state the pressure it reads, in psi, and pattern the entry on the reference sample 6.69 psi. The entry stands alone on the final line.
80 psi
